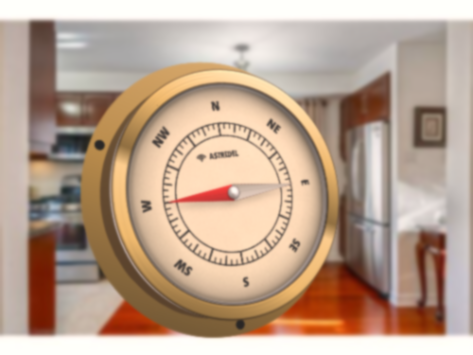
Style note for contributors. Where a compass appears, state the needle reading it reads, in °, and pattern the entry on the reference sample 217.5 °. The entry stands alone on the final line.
270 °
